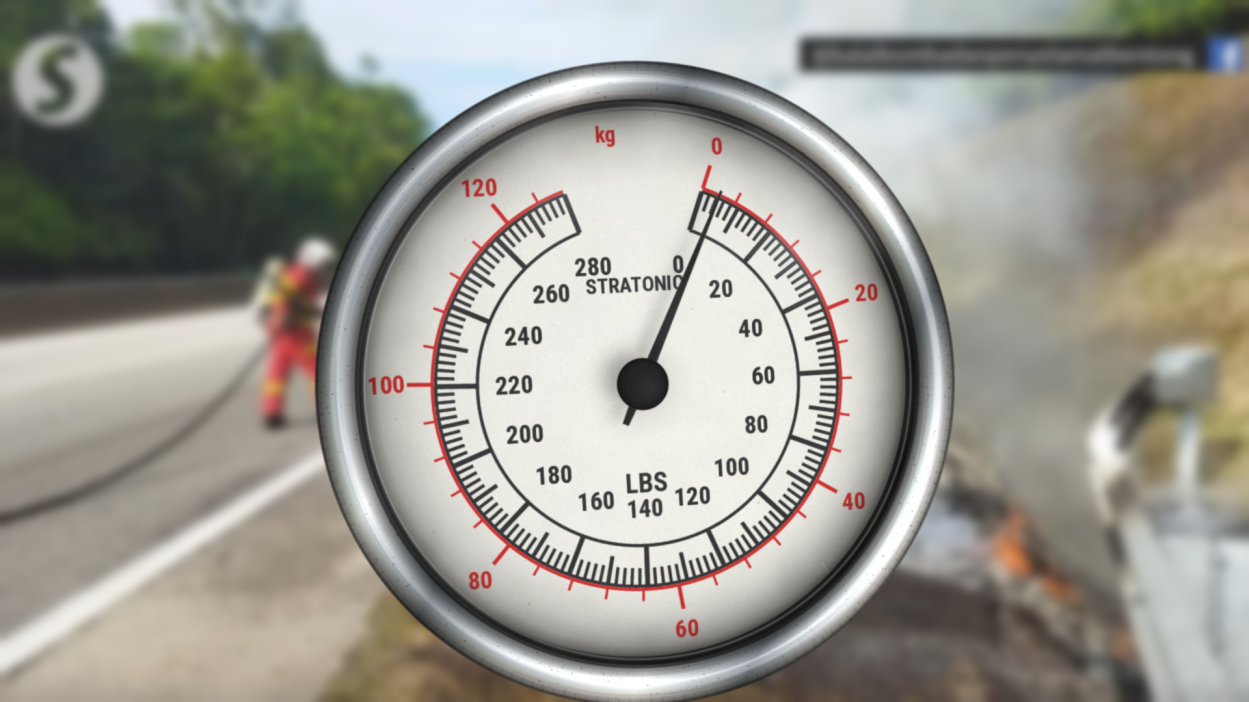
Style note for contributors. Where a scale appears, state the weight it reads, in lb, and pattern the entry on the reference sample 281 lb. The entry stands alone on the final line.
4 lb
